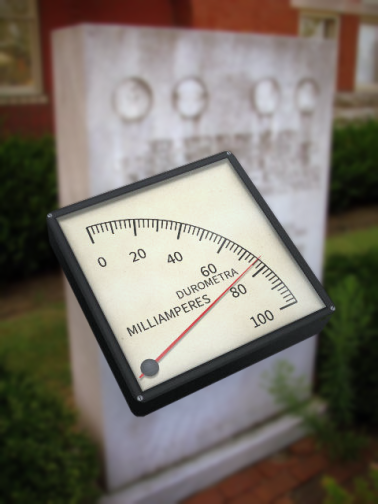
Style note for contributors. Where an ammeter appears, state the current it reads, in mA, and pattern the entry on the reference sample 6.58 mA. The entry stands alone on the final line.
76 mA
